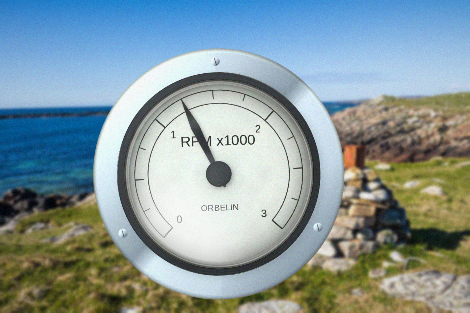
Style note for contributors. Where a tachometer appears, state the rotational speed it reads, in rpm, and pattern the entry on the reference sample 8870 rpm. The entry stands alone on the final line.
1250 rpm
